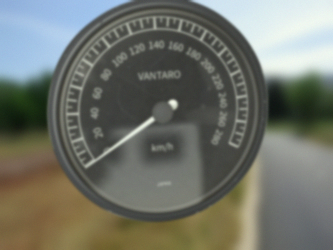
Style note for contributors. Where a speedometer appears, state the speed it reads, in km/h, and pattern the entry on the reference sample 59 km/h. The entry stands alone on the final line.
0 km/h
